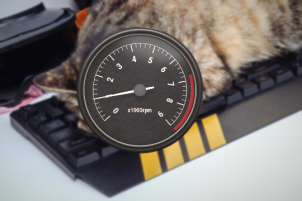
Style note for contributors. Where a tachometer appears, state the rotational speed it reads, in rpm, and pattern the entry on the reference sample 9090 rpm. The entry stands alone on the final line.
1000 rpm
